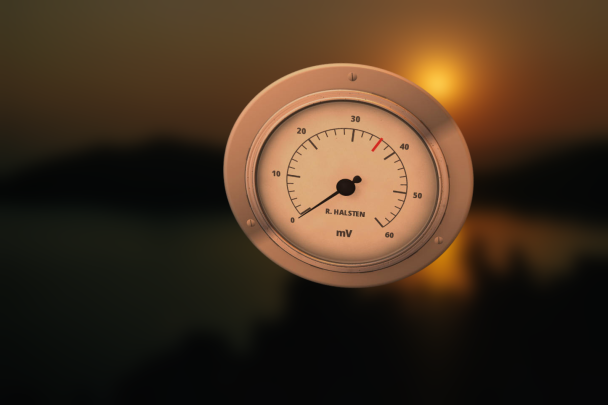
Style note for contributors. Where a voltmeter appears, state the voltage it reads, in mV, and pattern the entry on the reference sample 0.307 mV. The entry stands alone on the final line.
0 mV
